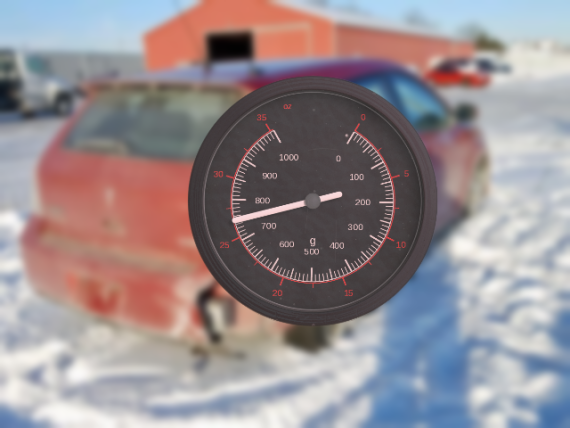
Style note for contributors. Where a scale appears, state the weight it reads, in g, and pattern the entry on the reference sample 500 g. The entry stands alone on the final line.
750 g
